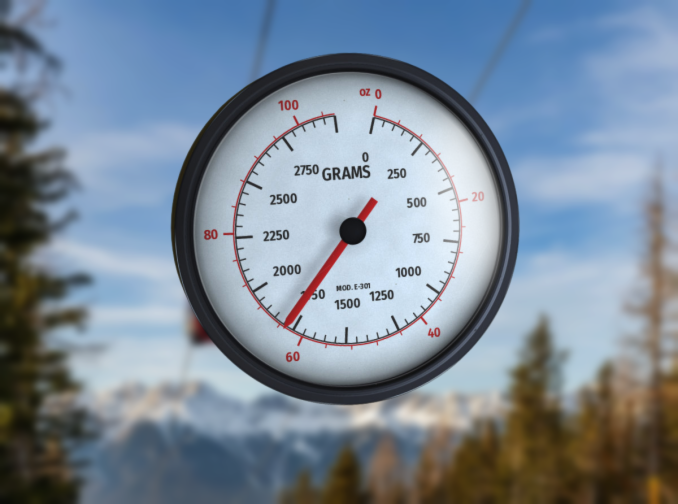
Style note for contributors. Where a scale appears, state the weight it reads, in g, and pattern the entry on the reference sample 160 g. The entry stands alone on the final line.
1800 g
